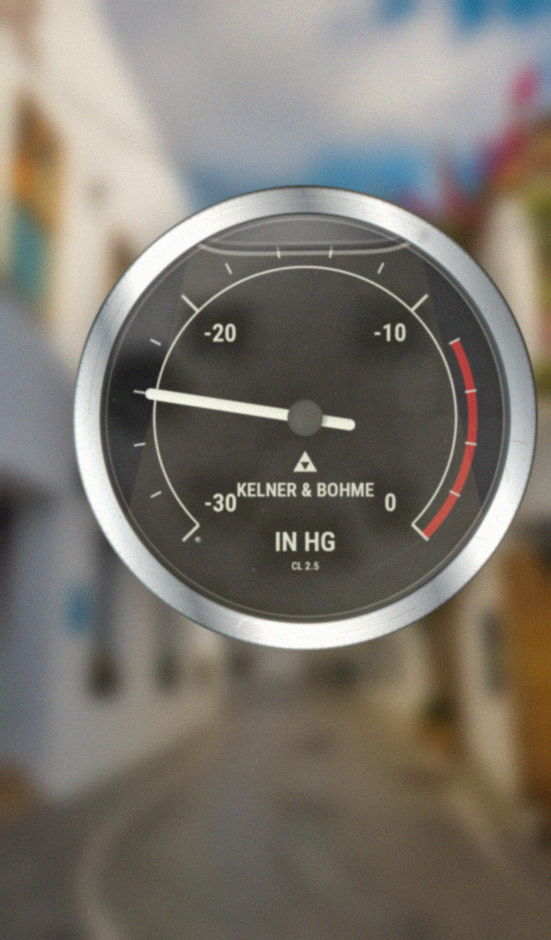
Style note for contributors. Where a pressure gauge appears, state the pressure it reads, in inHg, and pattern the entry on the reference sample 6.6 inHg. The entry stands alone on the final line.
-24 inHg
